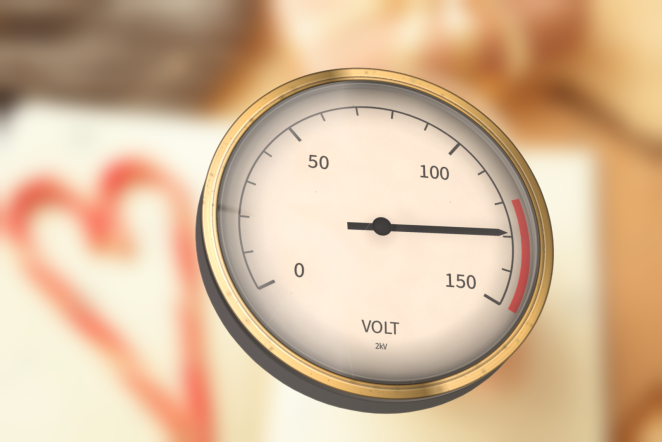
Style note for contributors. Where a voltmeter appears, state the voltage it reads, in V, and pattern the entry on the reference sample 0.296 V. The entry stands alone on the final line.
130 V
